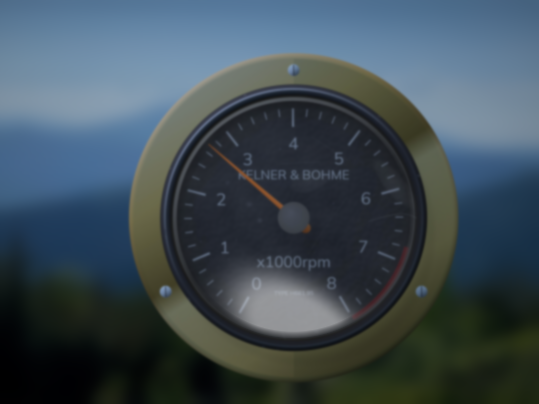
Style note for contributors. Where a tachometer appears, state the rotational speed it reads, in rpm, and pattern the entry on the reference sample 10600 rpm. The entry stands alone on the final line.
2700 rpm
